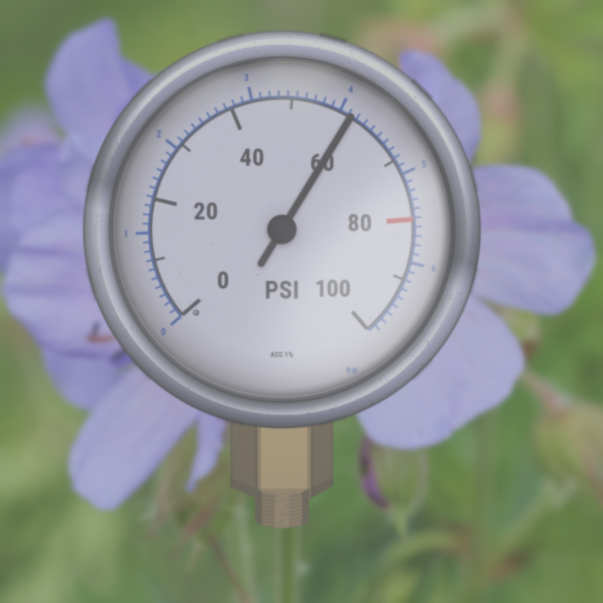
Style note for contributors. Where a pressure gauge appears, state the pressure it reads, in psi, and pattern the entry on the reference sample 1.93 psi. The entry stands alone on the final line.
60 psi
